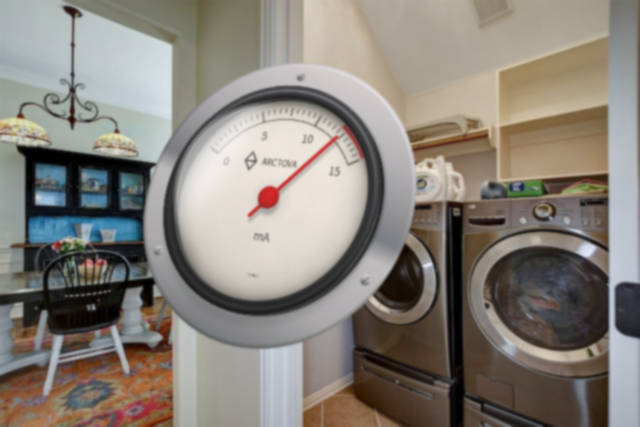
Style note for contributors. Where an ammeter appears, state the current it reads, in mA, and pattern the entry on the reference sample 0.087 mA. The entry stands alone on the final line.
12.5 mA
